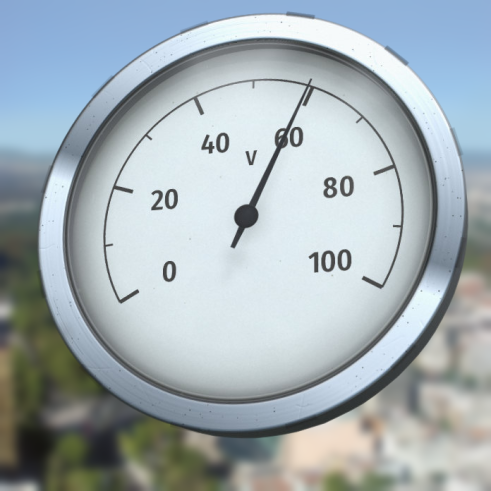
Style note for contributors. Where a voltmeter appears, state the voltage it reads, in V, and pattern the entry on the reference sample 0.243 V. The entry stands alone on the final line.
60 V
